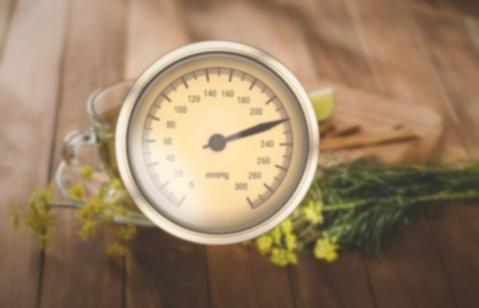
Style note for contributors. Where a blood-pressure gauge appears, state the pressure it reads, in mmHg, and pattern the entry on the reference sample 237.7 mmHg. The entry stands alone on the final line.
220 mmHg
